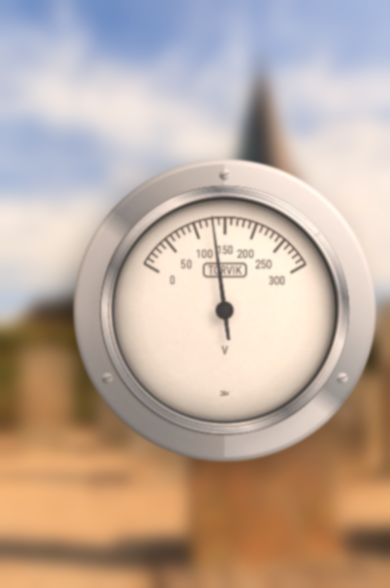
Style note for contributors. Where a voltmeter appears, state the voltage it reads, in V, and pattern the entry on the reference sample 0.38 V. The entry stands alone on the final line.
130 V
